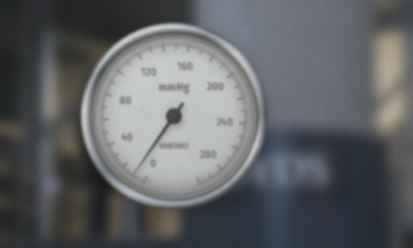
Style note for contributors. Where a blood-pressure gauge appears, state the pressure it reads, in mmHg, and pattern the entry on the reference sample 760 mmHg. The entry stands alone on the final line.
10 mmHg
